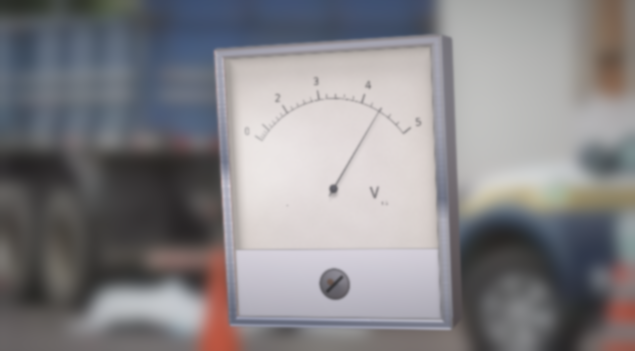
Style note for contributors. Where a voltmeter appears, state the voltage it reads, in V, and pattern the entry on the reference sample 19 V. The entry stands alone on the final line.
4.4 V
